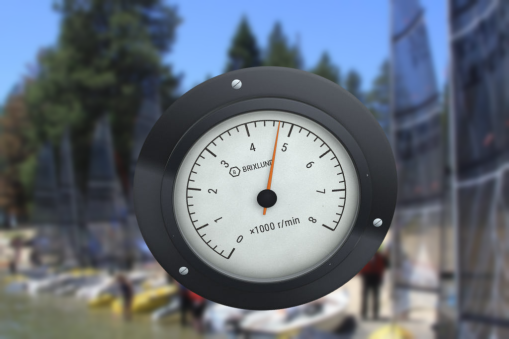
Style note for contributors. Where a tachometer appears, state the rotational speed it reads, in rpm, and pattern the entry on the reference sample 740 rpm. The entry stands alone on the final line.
4700 rpm
